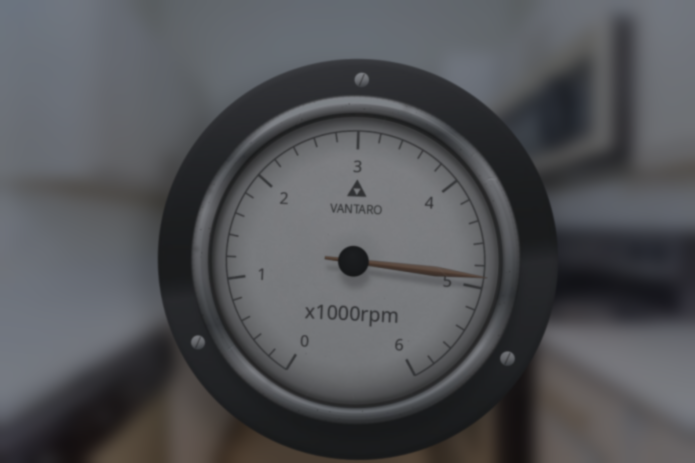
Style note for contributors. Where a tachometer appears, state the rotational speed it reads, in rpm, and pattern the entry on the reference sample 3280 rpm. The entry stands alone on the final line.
4900 rpm
